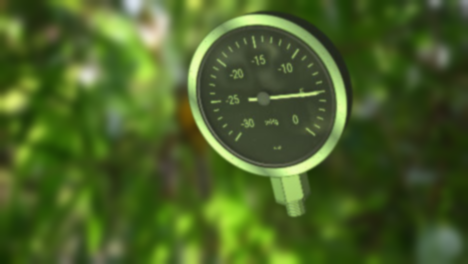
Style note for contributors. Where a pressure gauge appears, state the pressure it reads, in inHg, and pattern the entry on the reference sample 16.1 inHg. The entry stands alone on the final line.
-5 inHg
